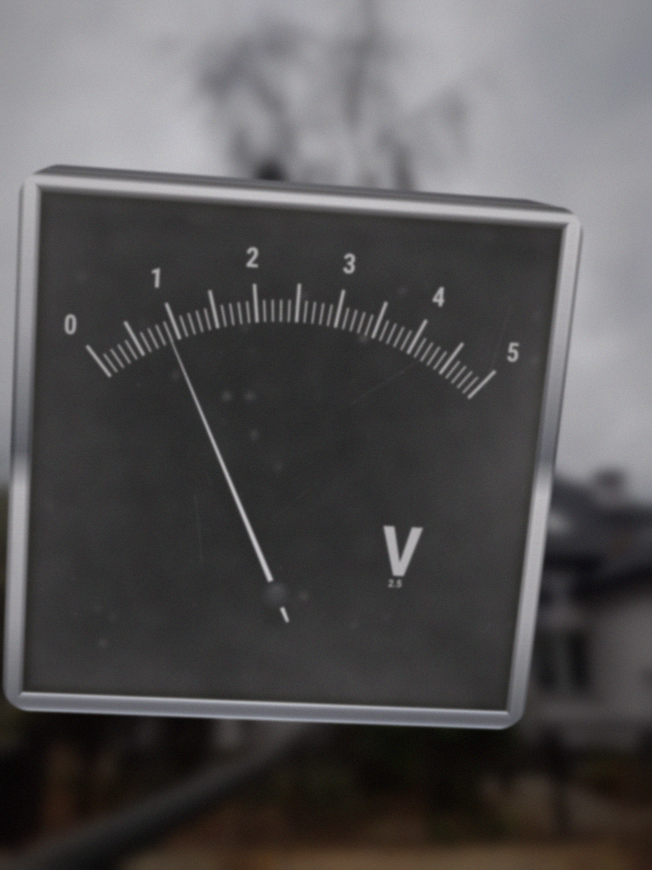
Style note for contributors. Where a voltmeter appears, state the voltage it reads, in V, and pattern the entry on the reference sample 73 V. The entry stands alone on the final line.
0.9 V
